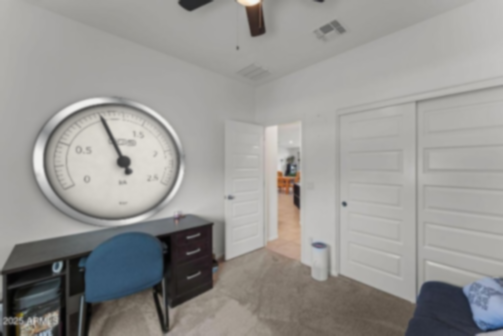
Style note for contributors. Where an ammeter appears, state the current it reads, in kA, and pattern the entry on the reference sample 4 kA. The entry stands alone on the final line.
1 kA
